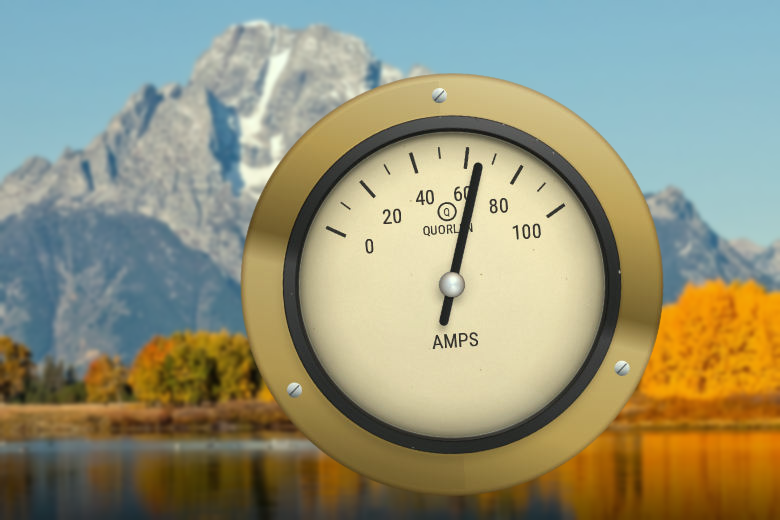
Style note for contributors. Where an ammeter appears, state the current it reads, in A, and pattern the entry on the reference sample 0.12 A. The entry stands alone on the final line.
65 A
